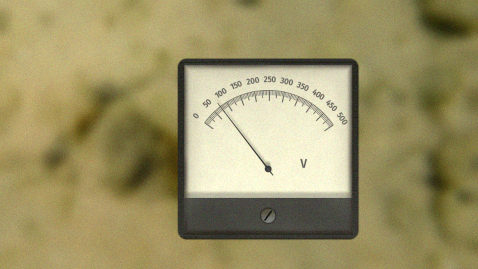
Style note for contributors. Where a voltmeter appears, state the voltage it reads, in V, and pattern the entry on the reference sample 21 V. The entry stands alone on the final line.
75 V
